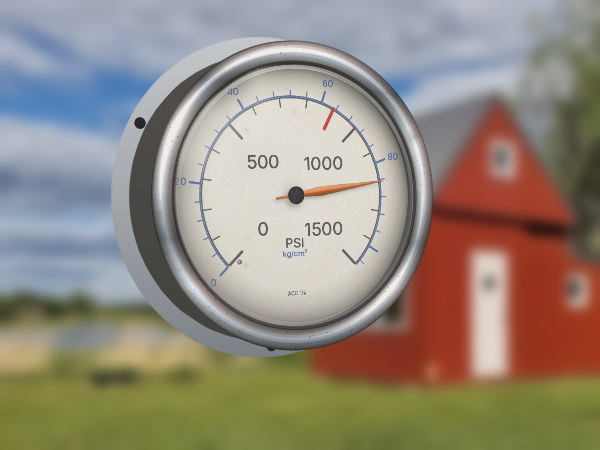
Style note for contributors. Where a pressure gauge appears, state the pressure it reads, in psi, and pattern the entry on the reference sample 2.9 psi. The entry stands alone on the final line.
1200 psi
